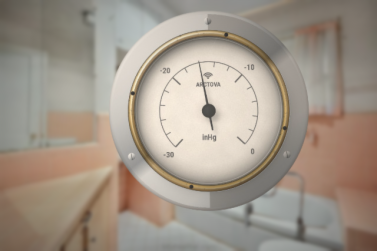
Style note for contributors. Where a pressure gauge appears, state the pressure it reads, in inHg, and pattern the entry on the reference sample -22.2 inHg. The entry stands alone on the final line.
-16 inHg
